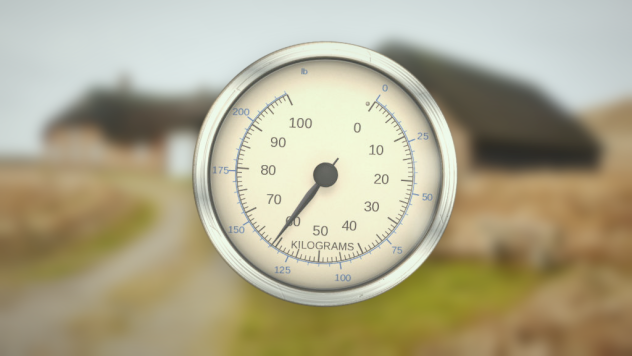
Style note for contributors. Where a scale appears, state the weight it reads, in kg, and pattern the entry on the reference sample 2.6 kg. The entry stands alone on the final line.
61 kg
